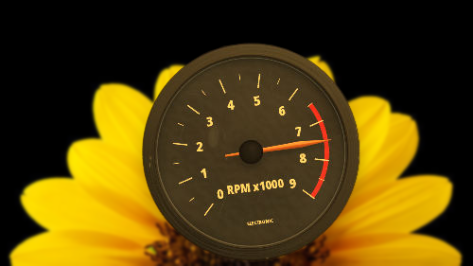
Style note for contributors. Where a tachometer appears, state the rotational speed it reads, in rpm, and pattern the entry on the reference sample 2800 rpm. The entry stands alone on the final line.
7500 rpm
